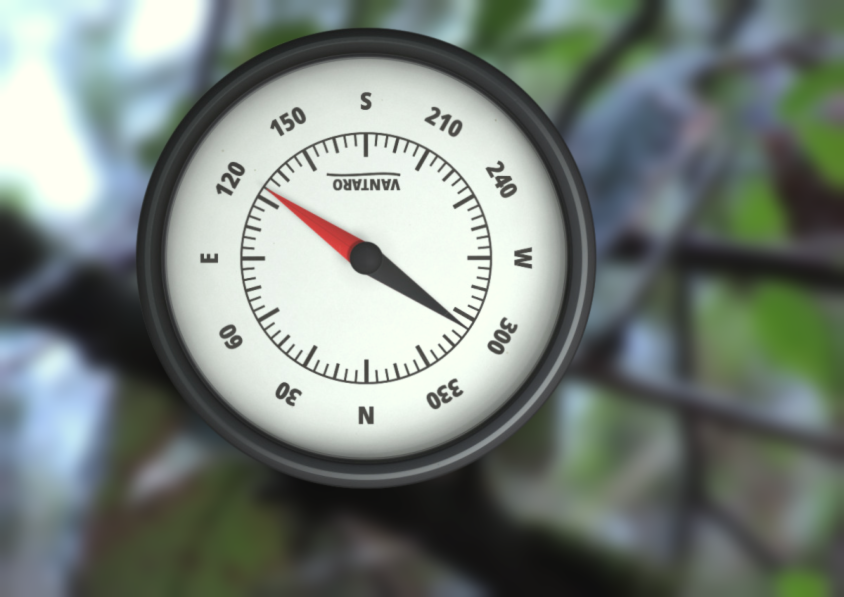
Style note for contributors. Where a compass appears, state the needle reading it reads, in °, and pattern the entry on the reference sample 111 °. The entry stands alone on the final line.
125 °
